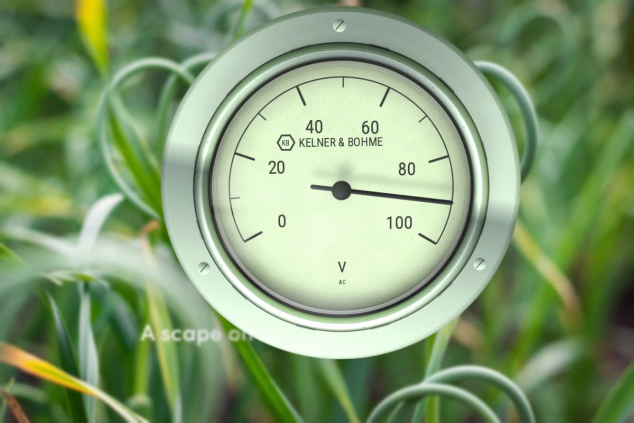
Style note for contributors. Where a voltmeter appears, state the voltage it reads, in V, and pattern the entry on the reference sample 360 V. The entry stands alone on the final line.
90 V
